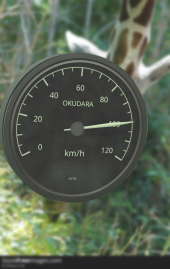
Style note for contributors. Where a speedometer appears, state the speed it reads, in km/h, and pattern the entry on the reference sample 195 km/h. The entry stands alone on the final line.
100 km/h
